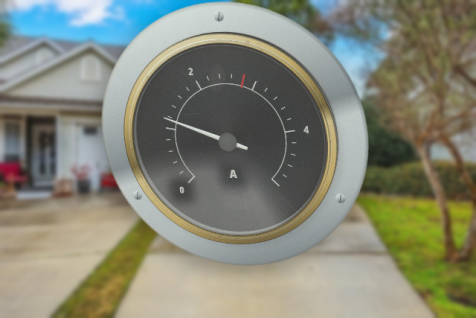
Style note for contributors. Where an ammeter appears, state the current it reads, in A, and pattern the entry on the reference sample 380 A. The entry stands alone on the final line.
1.2 A
